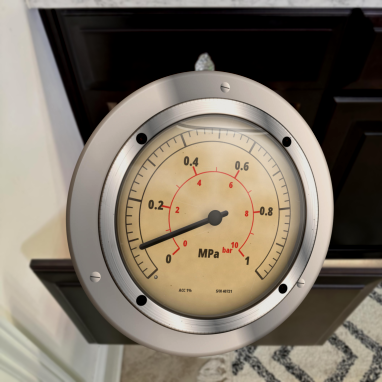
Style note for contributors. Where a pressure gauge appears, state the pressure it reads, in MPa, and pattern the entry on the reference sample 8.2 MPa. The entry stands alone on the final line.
0.08 MPa
